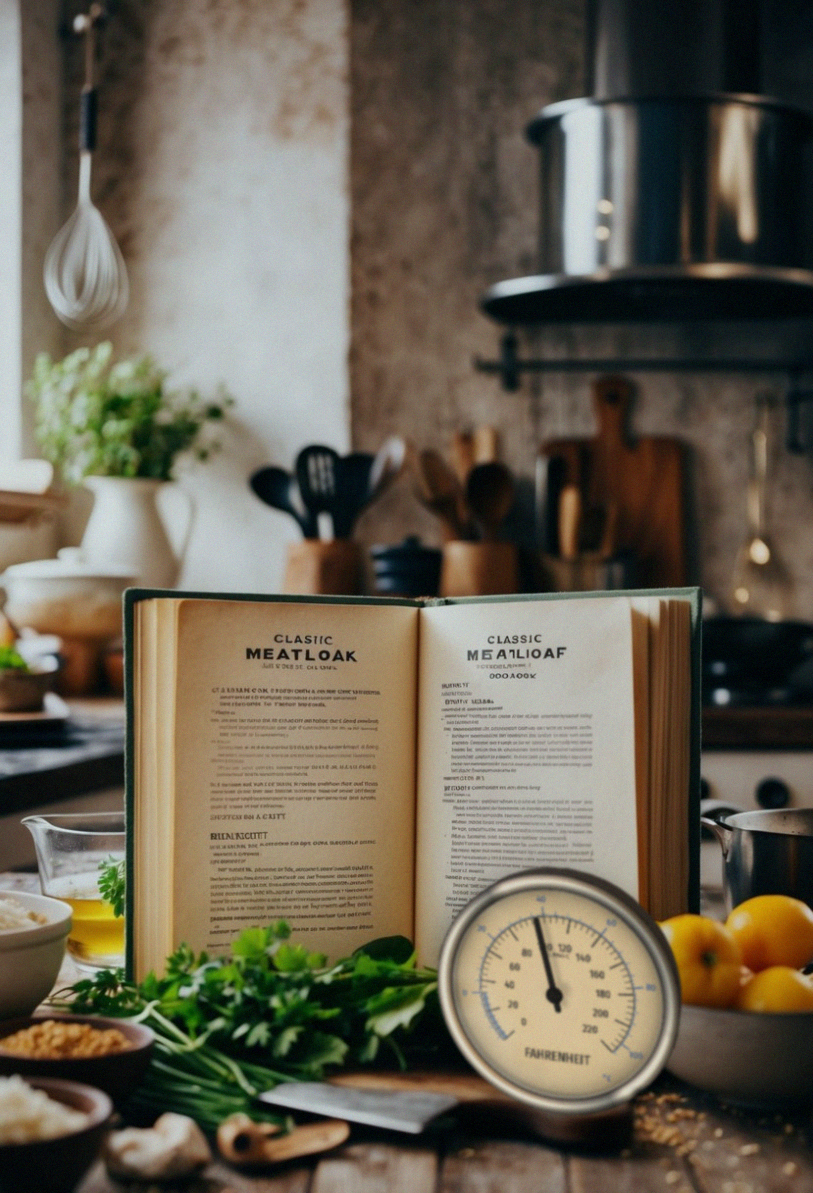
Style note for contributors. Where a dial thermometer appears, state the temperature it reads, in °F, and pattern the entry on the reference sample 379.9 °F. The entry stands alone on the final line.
100 °F
